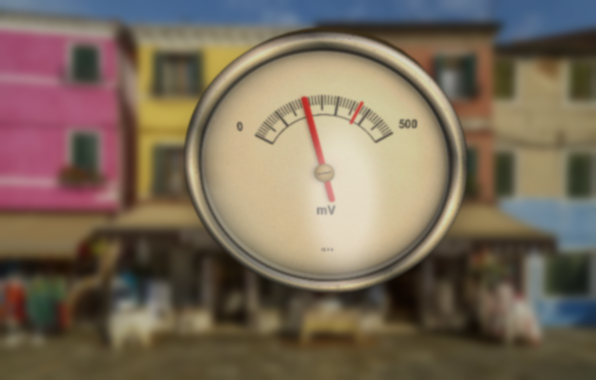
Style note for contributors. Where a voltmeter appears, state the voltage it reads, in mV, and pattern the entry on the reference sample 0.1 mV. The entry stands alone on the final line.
200 mV
